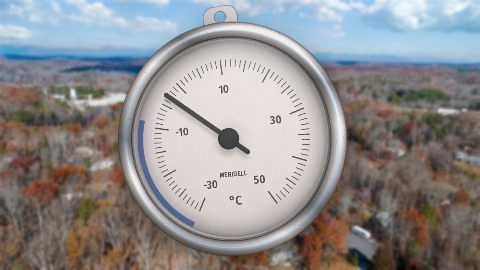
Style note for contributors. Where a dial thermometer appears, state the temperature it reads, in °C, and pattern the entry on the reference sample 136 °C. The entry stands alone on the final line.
-3 °C
